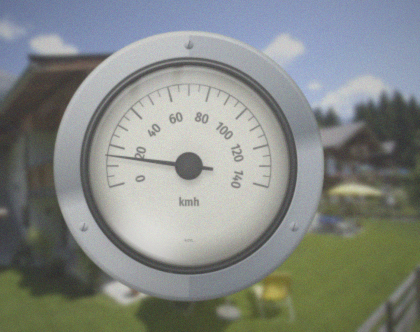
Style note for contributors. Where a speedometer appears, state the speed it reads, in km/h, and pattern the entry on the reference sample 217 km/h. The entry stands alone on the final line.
15 km/h
